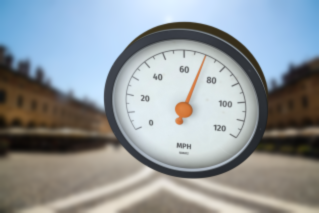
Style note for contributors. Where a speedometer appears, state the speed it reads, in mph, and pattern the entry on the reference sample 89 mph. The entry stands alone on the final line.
70 mph
